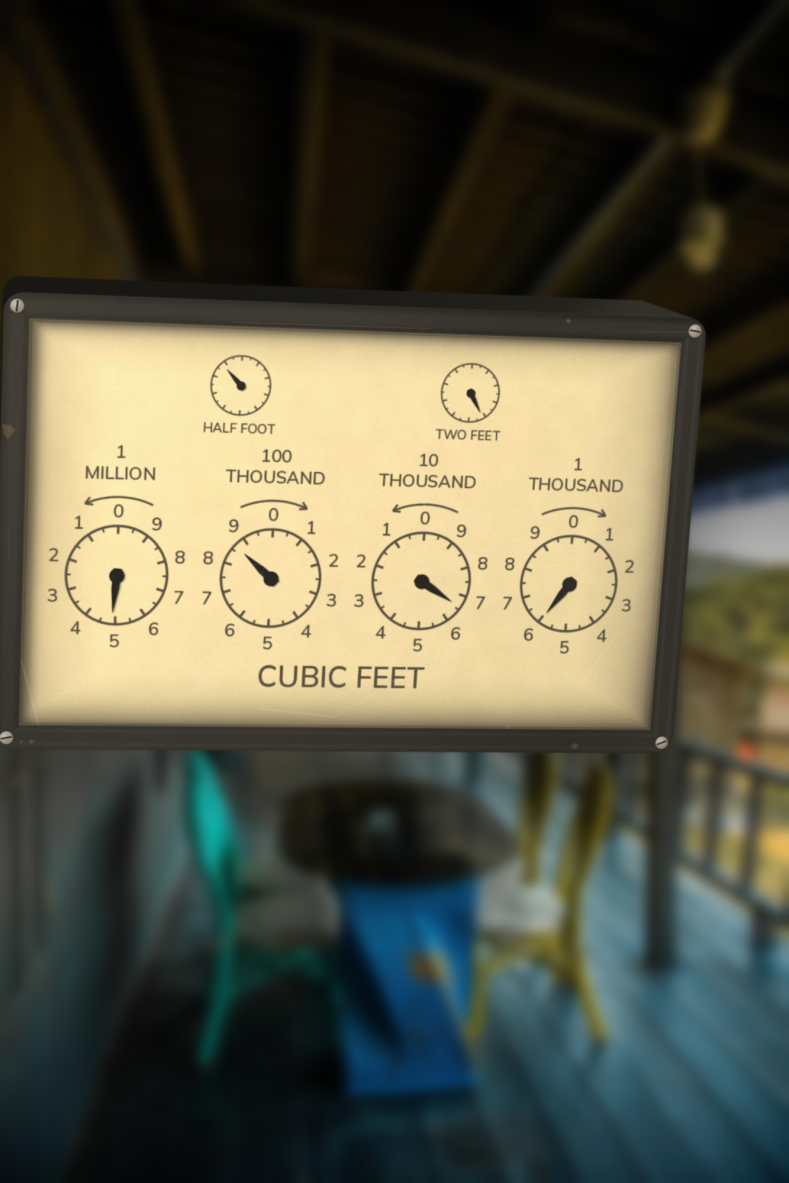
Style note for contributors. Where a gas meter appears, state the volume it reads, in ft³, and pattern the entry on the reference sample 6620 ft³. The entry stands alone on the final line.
486600 ft³
